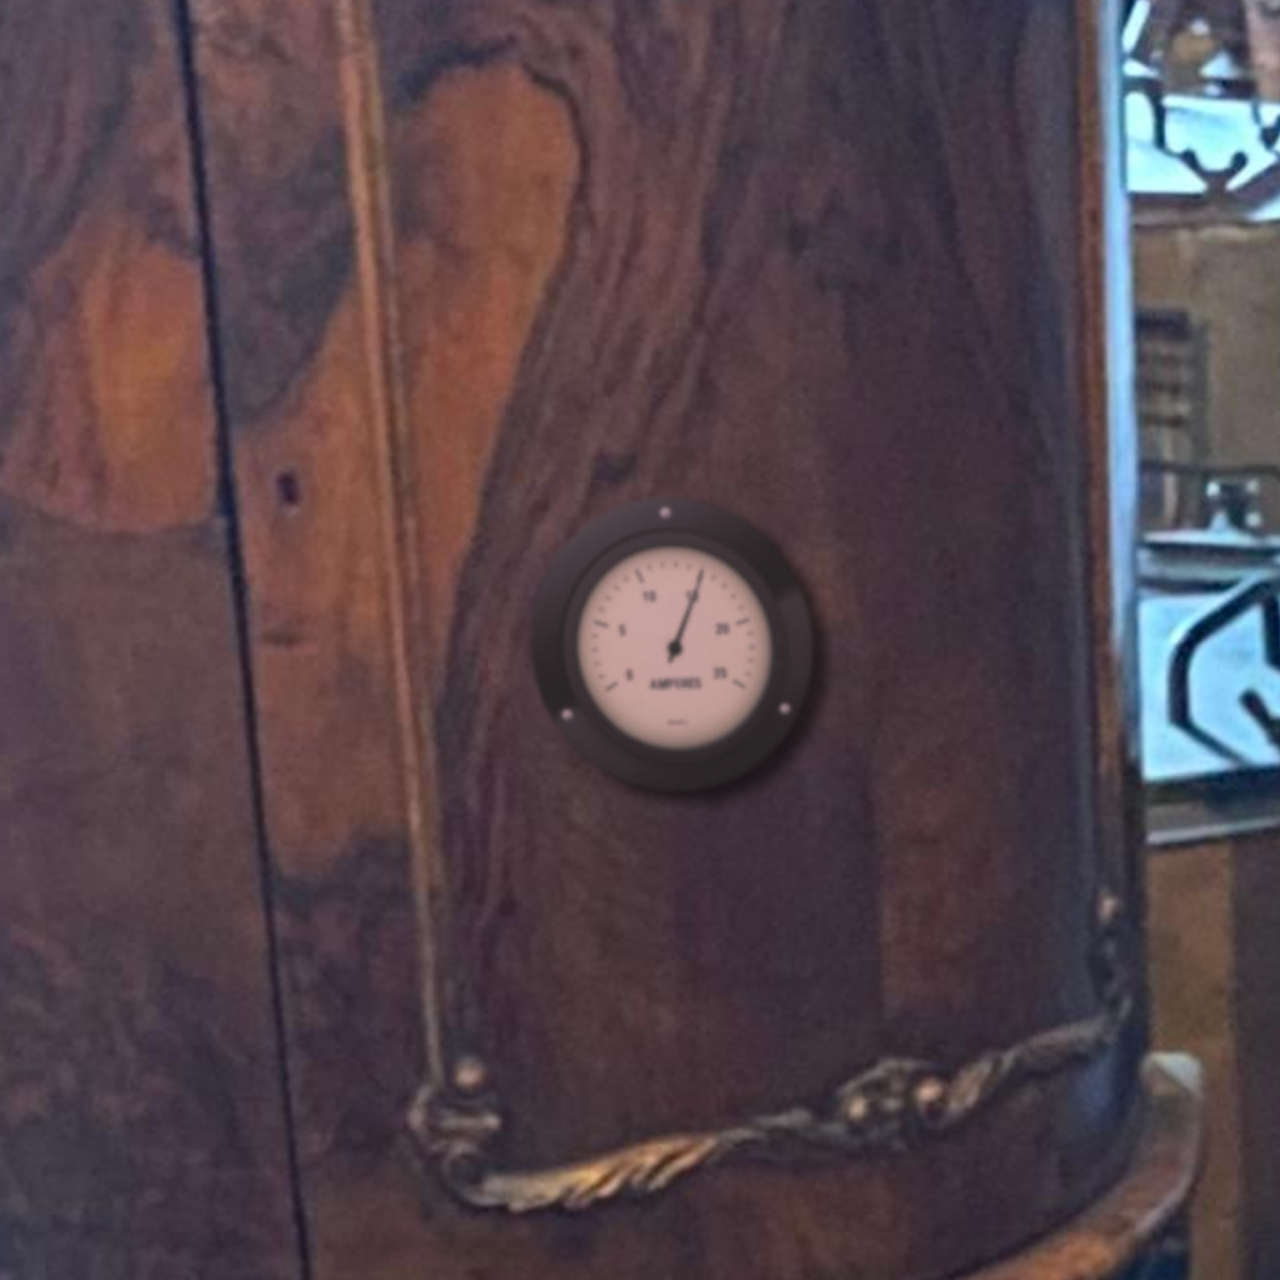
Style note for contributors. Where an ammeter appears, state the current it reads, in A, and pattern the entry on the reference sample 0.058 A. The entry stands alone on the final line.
15 A
